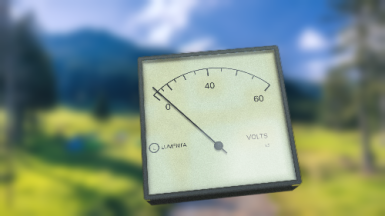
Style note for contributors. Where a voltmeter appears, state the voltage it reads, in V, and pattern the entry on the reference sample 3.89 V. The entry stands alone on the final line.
10 V
